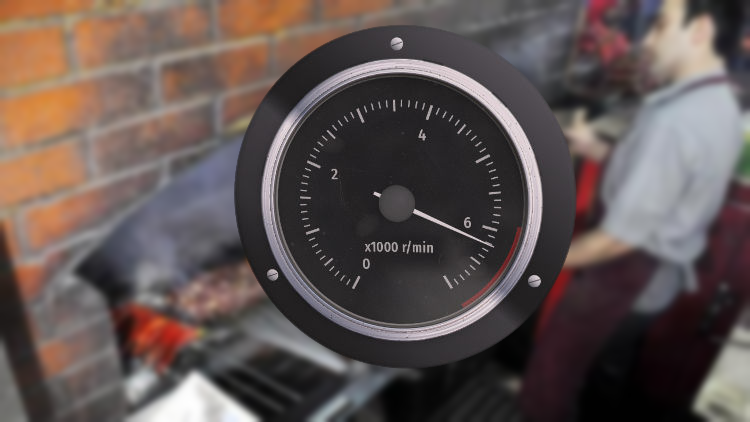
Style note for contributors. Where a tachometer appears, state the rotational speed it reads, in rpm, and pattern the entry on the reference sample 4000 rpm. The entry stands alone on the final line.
6200 rpm
